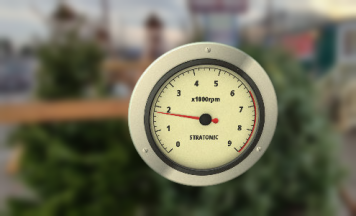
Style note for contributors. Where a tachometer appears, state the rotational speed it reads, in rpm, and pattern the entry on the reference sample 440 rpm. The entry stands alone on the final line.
1800 rpm
